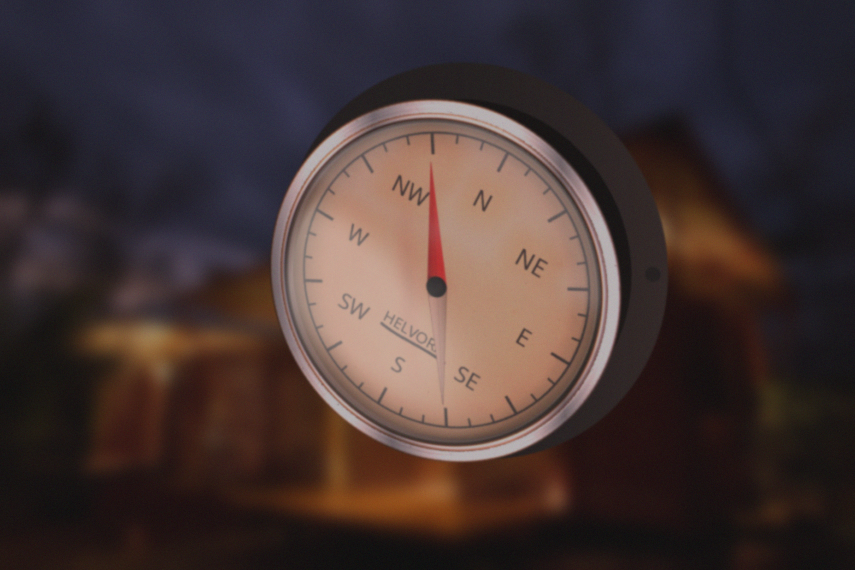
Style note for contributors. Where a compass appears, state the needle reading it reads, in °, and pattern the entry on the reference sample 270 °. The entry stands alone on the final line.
330 °
